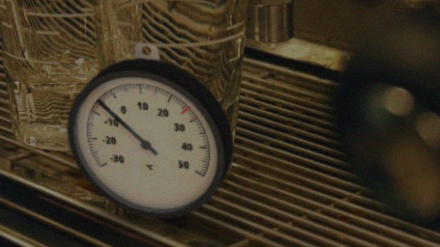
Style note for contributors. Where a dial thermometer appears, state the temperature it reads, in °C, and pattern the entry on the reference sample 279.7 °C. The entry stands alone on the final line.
-5 °C
